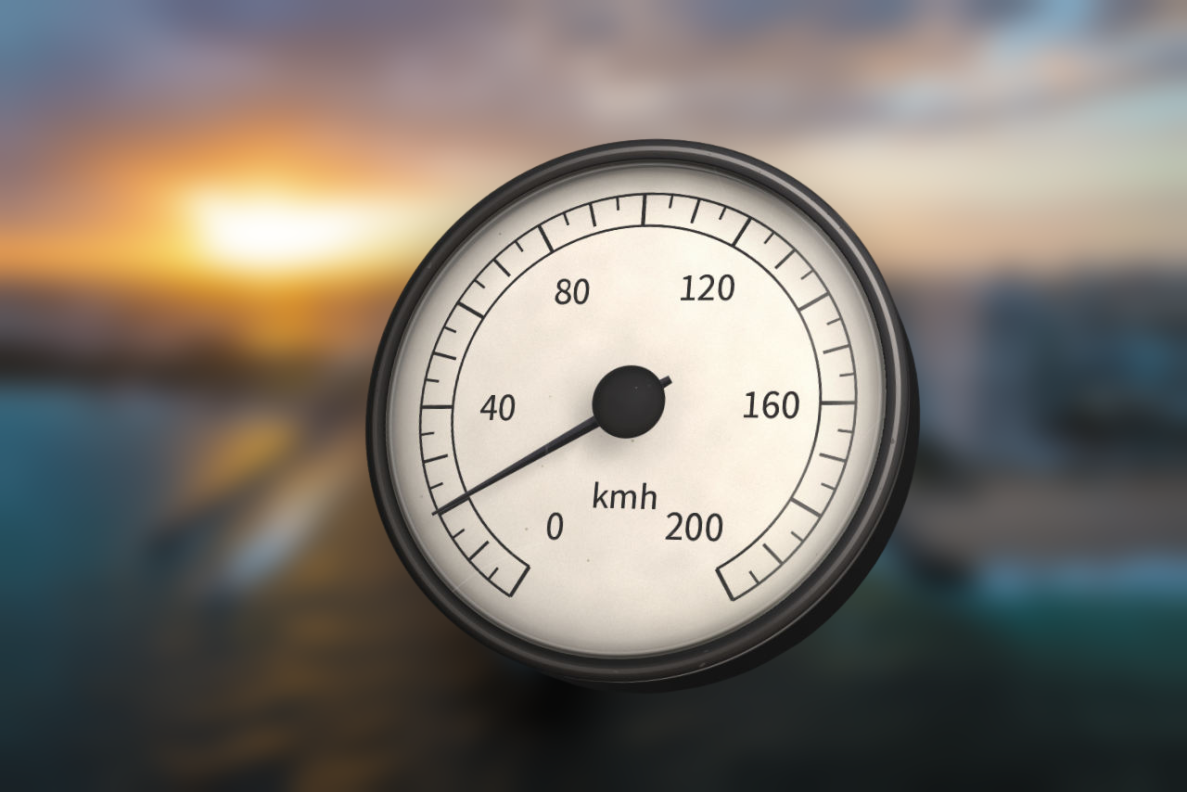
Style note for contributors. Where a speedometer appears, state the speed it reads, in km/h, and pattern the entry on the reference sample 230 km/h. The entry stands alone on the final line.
20 km/h
